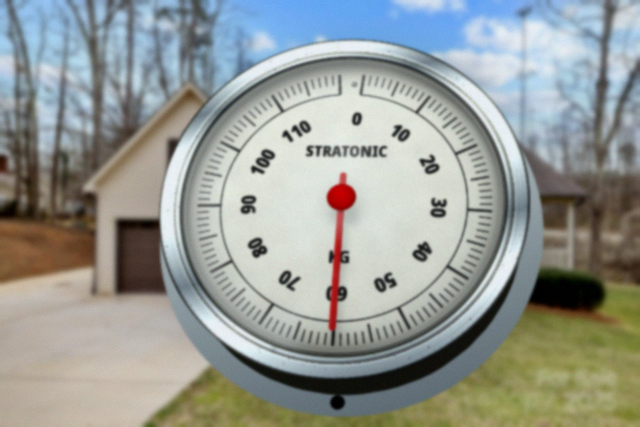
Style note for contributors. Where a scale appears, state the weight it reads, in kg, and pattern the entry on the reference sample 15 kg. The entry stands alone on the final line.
60 kg
